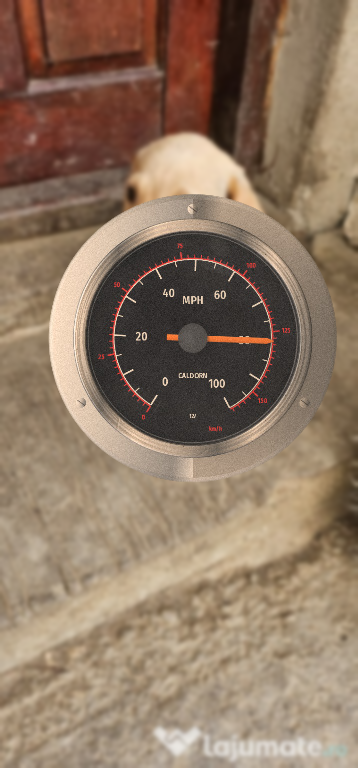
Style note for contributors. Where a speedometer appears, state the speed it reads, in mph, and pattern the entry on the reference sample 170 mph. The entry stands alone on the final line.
80 mph
